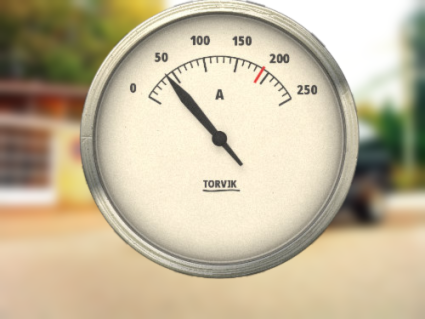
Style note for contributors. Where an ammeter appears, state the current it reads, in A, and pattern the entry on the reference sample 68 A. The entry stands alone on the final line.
40 A
